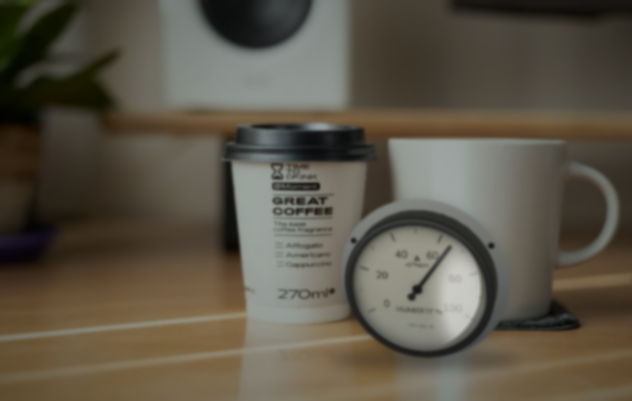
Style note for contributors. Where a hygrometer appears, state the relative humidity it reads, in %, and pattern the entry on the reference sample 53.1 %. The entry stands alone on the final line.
65 %
